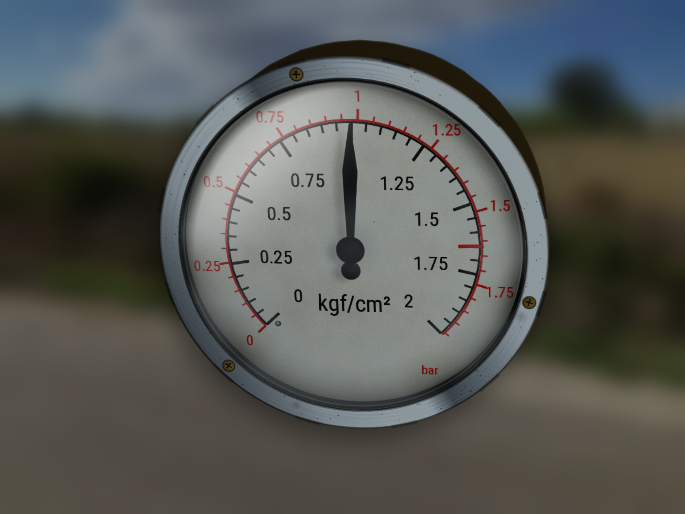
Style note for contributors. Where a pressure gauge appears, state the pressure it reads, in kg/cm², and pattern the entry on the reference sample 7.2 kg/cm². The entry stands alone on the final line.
1 kg/cm²
